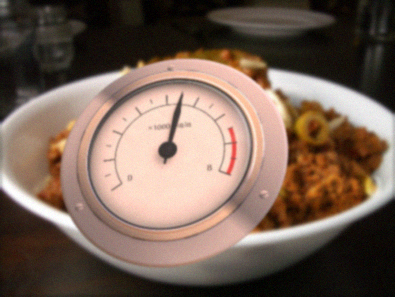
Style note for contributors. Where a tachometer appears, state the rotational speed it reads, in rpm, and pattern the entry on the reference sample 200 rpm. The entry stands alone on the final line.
4500 rpm
